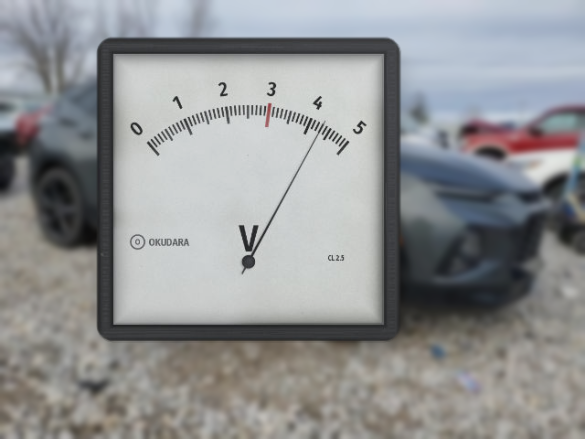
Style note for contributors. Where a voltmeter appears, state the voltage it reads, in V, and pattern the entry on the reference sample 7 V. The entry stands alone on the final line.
4.3 V
